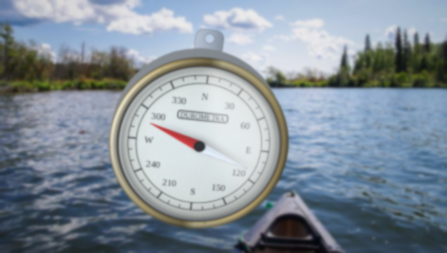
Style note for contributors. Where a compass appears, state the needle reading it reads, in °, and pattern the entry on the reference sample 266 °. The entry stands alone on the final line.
290 °
